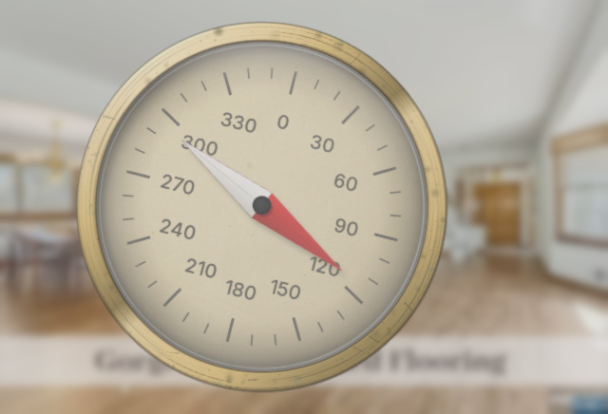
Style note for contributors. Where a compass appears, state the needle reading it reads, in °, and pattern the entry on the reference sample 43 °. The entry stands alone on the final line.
115 °
